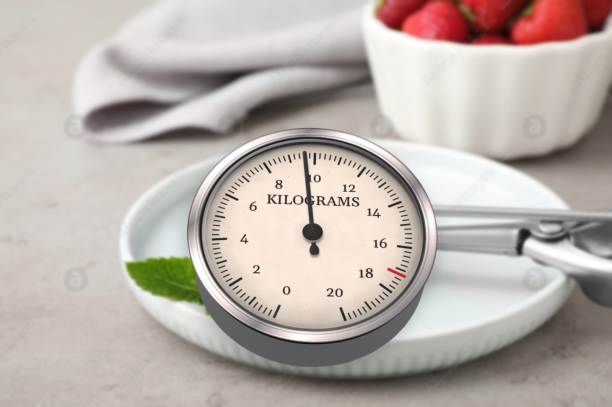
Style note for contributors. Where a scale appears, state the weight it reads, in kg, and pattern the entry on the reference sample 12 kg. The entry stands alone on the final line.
9.6 kg
